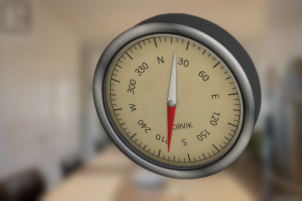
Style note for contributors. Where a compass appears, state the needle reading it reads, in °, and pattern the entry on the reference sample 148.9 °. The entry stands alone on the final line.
200 °
